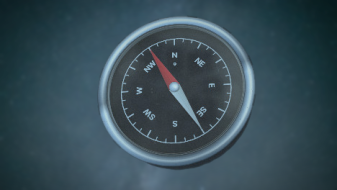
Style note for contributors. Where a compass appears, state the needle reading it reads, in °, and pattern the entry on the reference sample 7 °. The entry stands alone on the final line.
330 °
